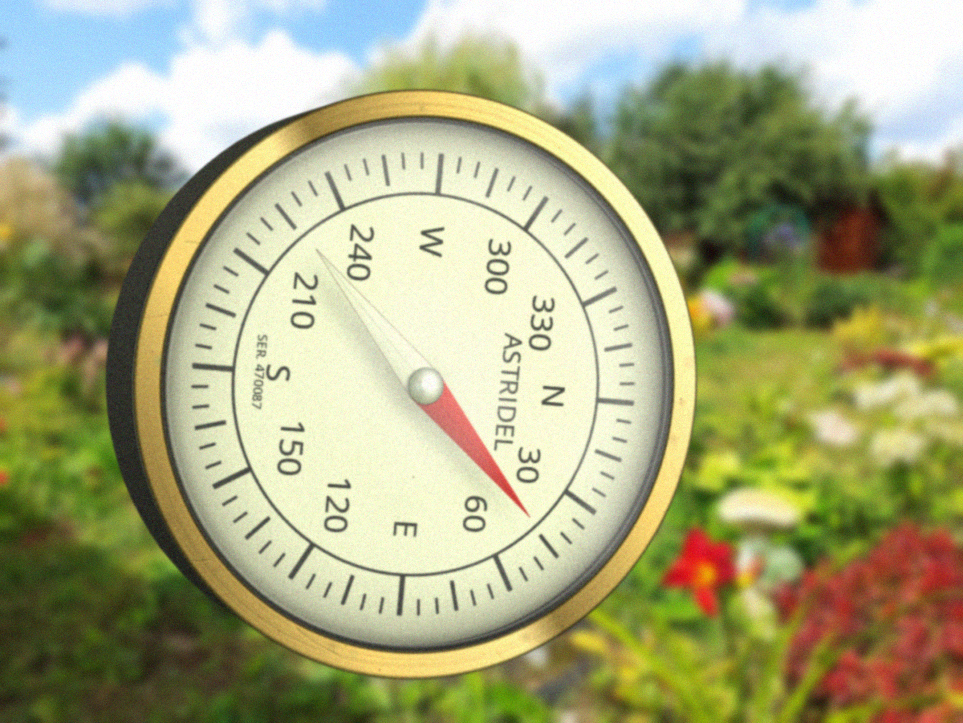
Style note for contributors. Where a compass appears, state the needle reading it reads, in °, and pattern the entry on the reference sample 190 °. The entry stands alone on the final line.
45 °
